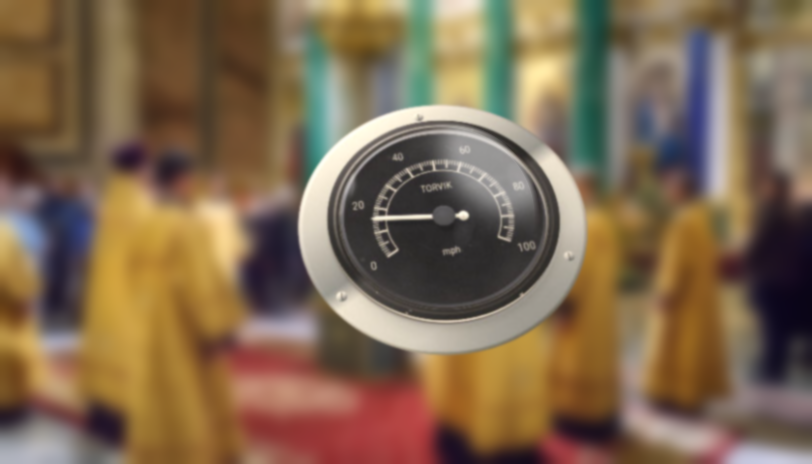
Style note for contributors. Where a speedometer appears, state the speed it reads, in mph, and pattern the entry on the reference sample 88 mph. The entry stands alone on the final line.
15 mph
